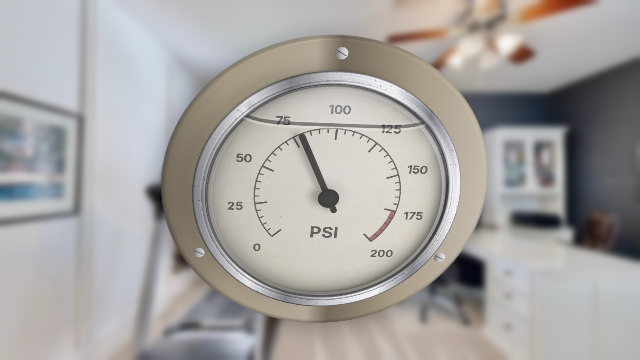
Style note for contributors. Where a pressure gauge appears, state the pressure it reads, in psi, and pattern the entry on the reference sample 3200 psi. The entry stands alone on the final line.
80 psi
